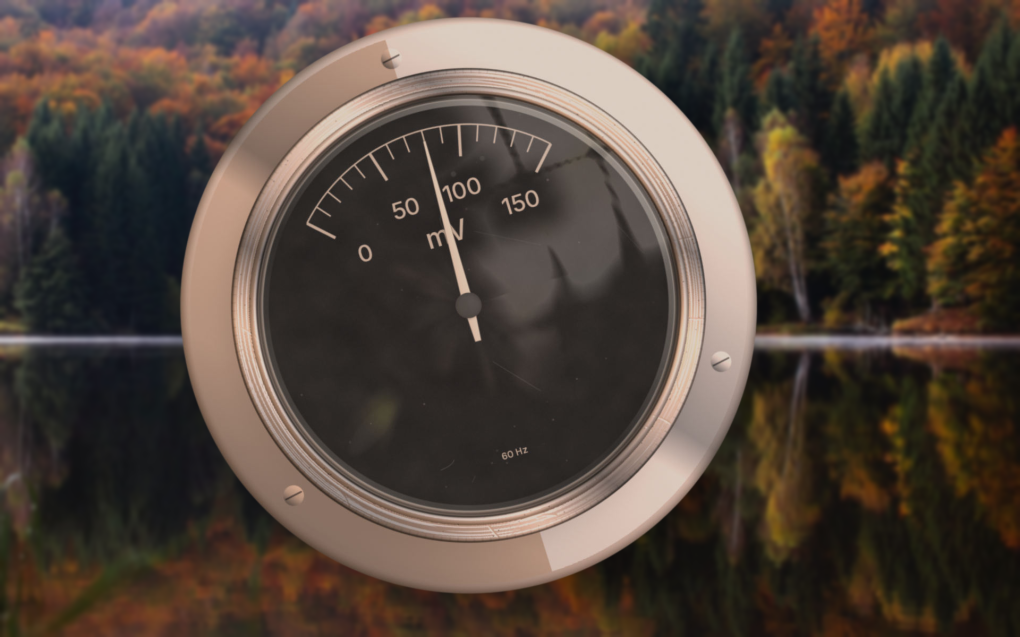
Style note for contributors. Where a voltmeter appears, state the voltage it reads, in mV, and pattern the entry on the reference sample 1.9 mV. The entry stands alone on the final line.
80 mV
